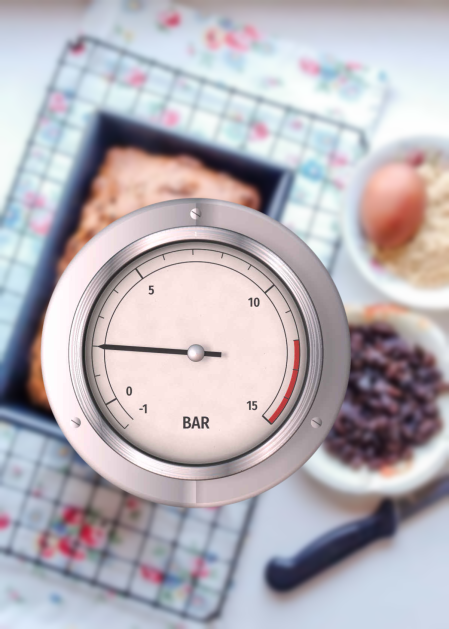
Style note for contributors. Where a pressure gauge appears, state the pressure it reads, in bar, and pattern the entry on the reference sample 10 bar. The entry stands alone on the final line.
2 bar
